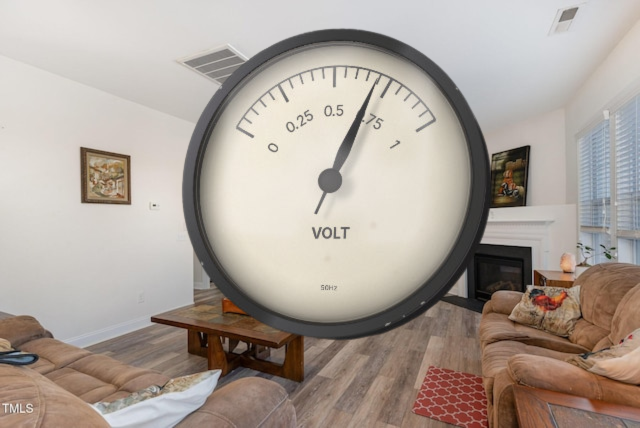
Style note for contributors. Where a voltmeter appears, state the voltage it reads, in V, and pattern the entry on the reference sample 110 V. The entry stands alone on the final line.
0.7 V
